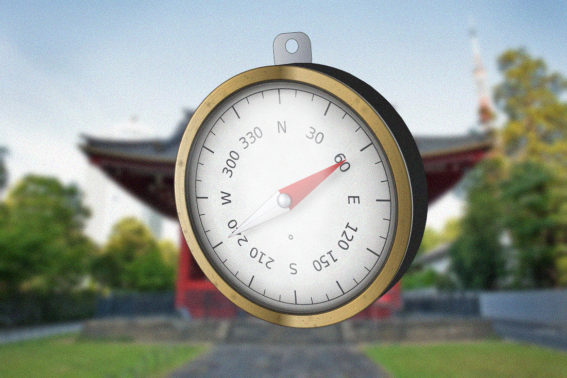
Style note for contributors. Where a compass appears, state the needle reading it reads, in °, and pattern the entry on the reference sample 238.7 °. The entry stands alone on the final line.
60 °
